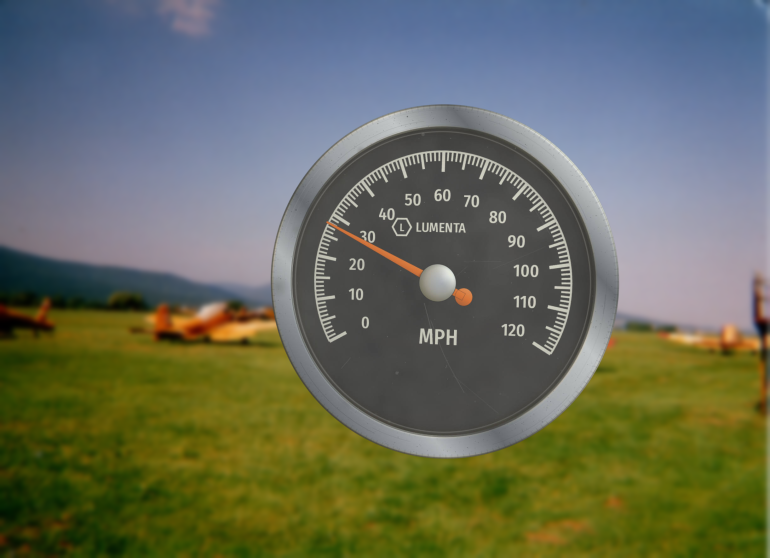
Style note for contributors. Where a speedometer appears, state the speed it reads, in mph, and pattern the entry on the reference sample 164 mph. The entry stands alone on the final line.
28 mph
